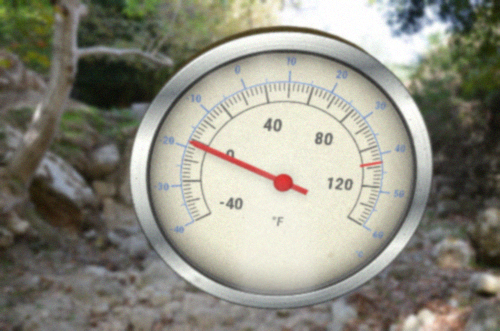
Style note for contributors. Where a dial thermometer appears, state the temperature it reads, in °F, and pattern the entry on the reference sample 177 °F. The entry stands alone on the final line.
0 °F
